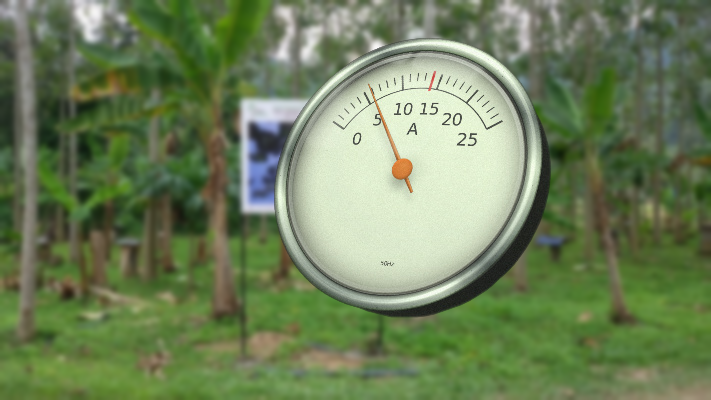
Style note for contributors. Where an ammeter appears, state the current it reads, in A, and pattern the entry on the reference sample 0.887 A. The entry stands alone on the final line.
6 A
